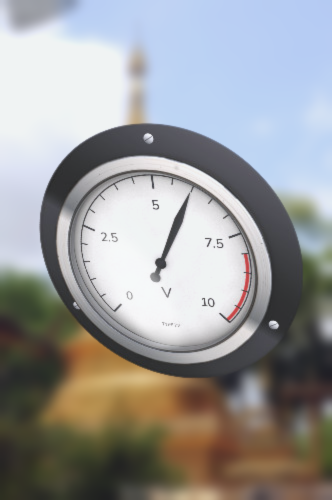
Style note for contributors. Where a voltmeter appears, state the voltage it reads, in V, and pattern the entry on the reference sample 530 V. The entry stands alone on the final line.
6 V
